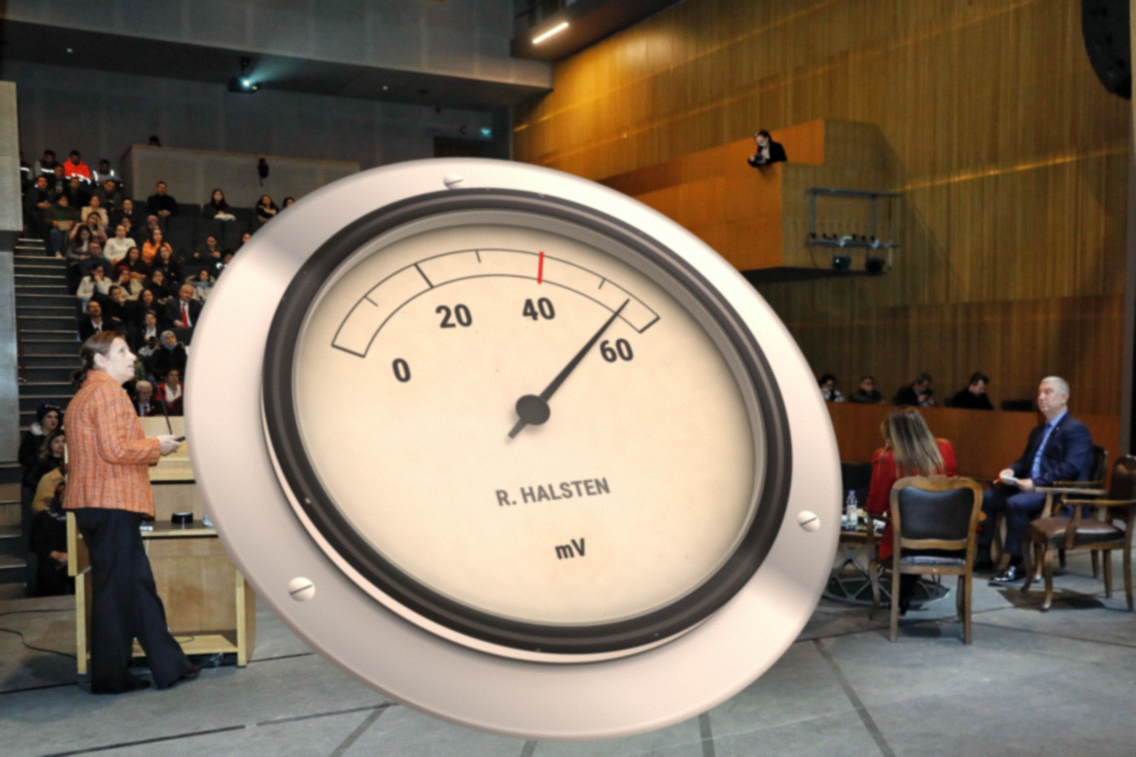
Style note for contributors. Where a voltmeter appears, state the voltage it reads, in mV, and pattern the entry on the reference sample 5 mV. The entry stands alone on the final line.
55 mV
